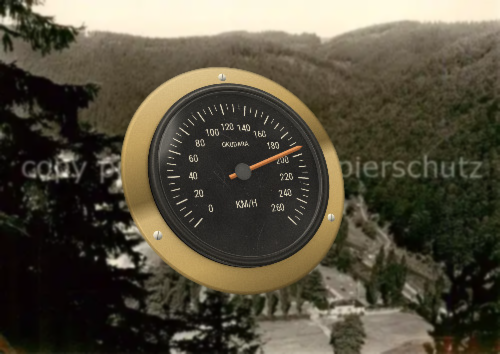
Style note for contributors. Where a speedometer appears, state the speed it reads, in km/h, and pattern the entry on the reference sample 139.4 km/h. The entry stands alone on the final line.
195 km/h
